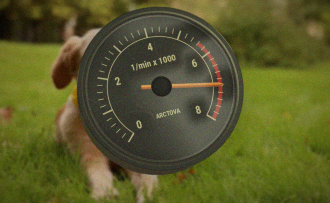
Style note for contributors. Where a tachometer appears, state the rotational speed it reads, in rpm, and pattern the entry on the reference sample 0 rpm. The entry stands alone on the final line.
7000 rpm
